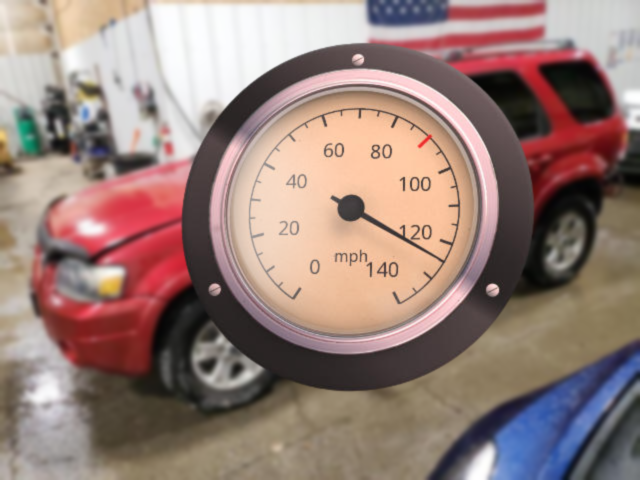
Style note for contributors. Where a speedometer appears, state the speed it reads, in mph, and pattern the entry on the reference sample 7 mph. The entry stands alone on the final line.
125 mph
